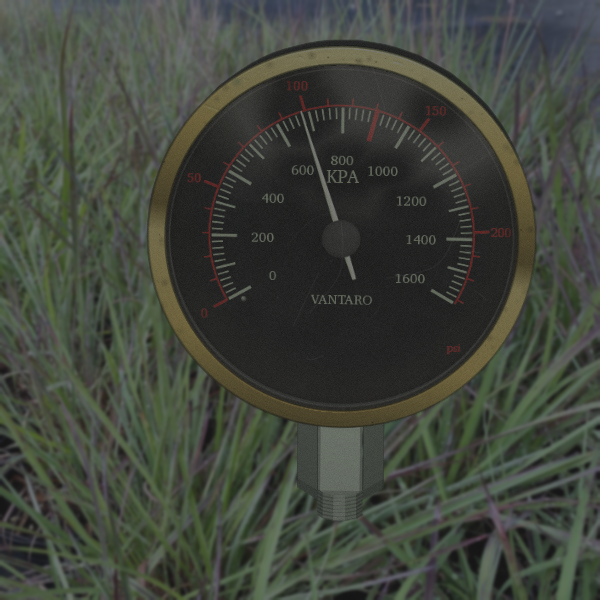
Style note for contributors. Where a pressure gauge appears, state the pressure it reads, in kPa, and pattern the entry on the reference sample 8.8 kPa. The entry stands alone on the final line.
680 kPa
